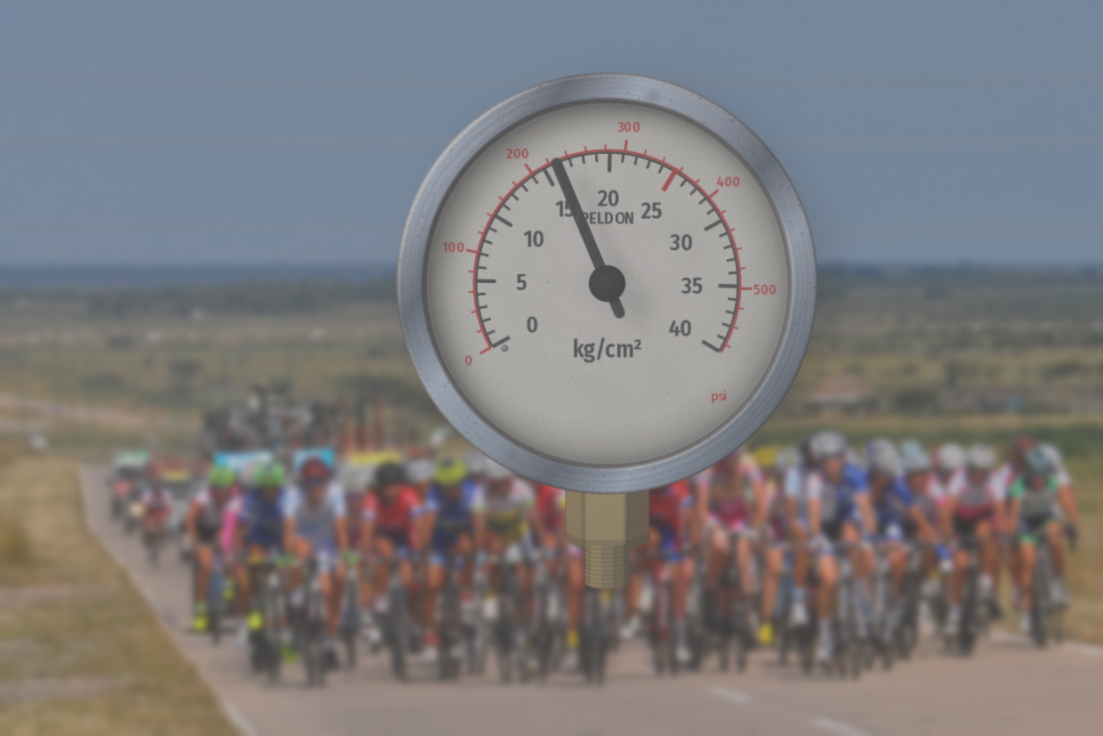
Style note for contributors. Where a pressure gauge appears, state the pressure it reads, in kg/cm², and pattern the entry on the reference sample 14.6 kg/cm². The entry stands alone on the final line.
16 kg/cm²
